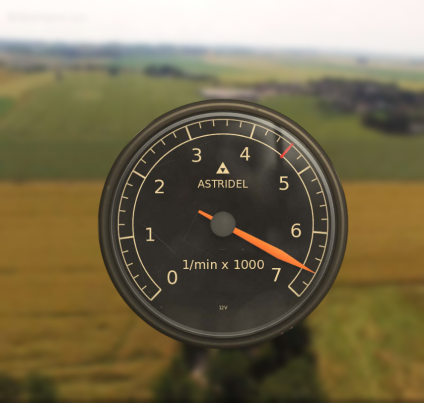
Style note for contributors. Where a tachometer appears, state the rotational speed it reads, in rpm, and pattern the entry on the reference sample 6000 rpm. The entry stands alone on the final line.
6600 rpm
